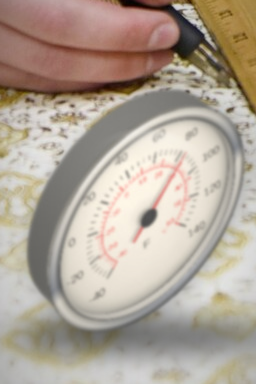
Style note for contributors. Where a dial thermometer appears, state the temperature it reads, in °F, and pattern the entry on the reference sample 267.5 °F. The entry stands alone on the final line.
80 °F
